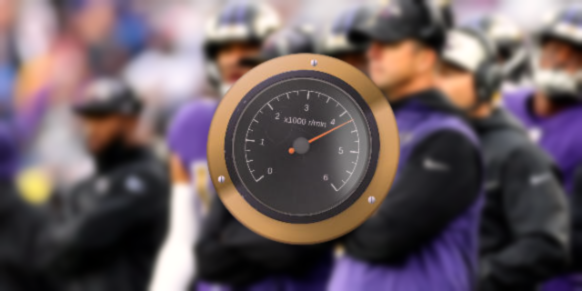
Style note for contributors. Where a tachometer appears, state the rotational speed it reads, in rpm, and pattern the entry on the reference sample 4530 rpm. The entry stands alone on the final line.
4250 rpm
